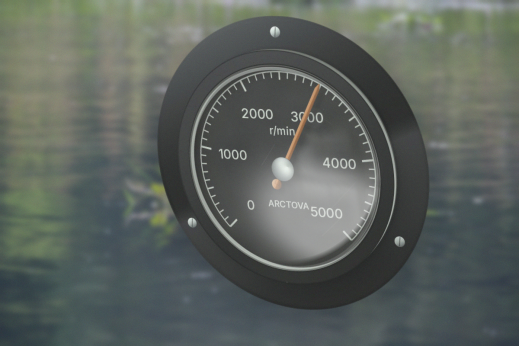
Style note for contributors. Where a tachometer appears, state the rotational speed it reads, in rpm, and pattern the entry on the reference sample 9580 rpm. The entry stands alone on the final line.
3000 rpm
